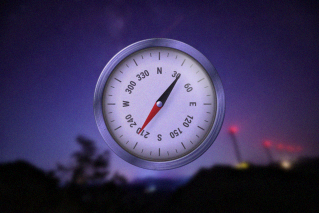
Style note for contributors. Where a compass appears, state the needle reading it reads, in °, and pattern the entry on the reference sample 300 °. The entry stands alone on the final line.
215 °
